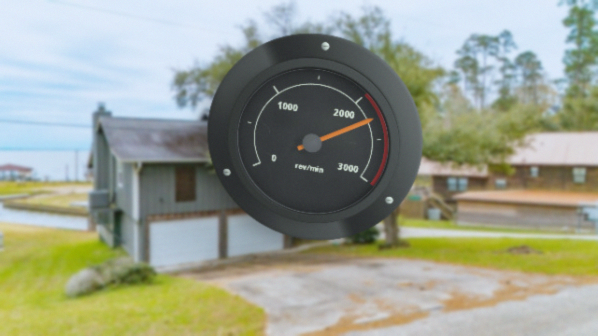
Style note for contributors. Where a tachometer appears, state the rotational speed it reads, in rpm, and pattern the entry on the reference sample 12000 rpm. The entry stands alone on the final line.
2250 rpm
